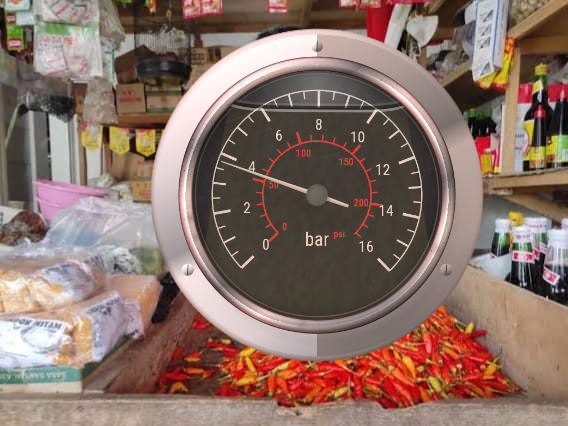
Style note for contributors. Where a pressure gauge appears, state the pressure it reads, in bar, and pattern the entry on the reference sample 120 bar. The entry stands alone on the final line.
3.75 bar
